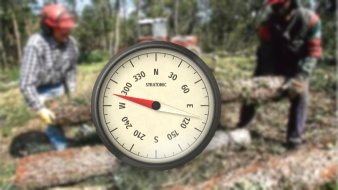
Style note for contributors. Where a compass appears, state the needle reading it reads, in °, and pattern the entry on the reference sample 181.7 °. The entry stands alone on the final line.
285 °
